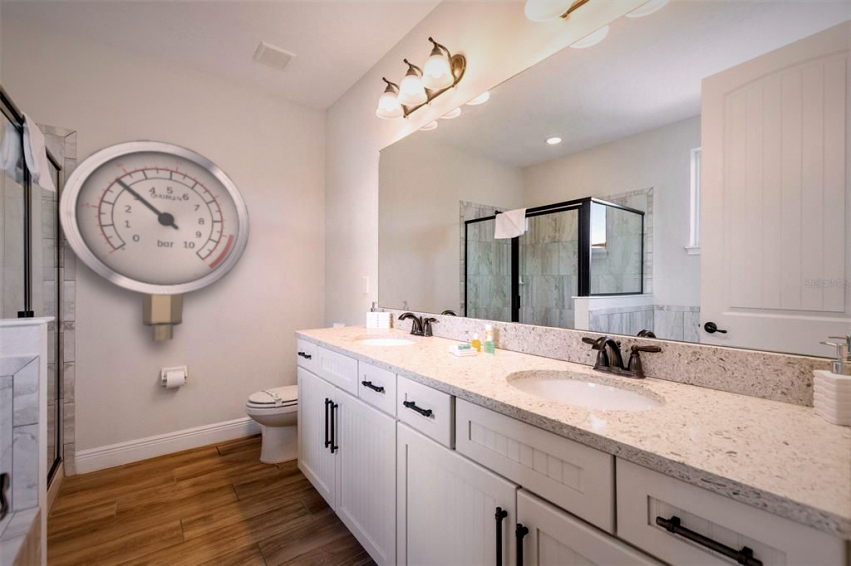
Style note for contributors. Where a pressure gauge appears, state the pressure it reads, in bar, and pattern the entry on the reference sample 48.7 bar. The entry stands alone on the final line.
3 bar
